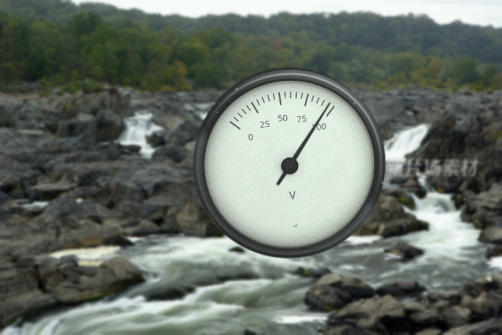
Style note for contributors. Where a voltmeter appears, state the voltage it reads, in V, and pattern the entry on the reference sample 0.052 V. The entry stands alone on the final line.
95 V
